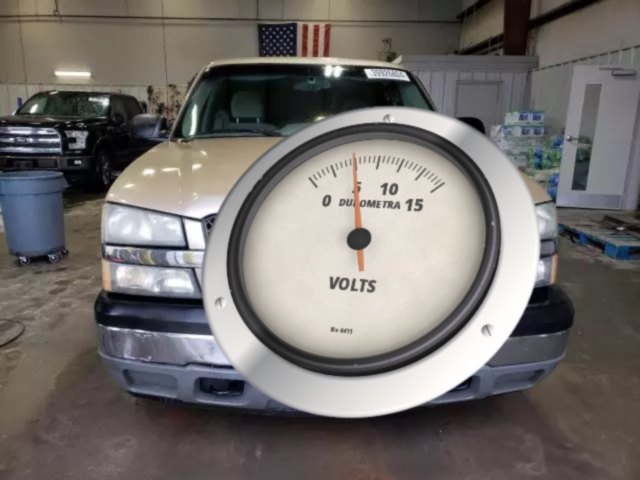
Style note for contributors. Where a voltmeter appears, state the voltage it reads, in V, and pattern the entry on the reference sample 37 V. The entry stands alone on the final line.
5 V
